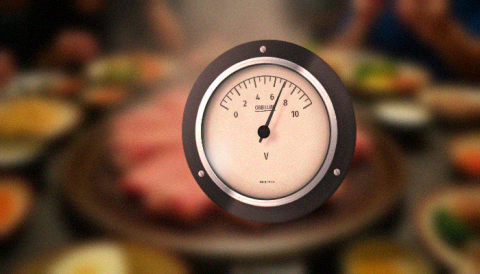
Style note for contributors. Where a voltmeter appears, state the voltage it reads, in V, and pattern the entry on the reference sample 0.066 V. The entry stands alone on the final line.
7 V
